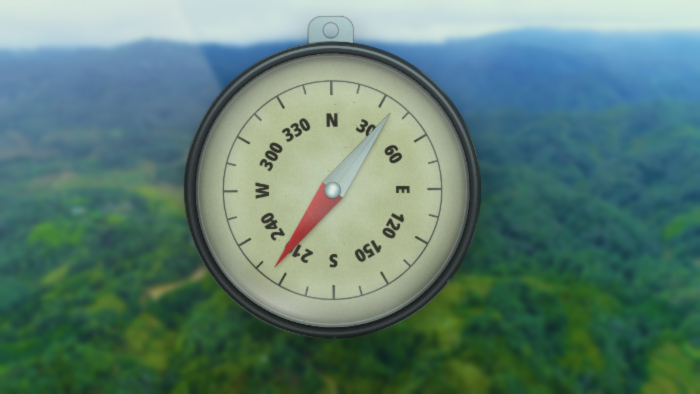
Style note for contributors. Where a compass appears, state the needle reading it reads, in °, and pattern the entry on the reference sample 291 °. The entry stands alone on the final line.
217.5 °
